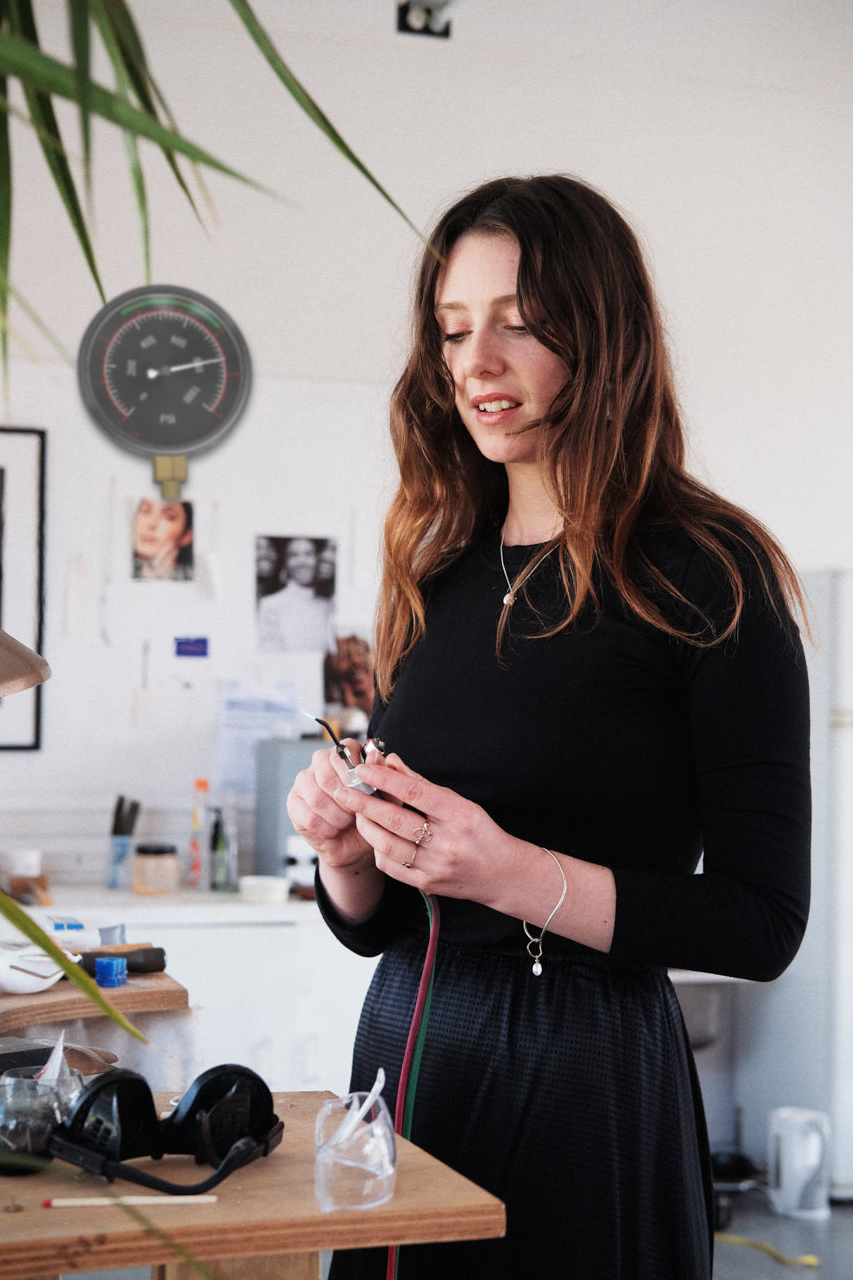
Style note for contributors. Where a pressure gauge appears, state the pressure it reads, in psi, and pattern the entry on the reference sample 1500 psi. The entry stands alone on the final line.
800 psi
